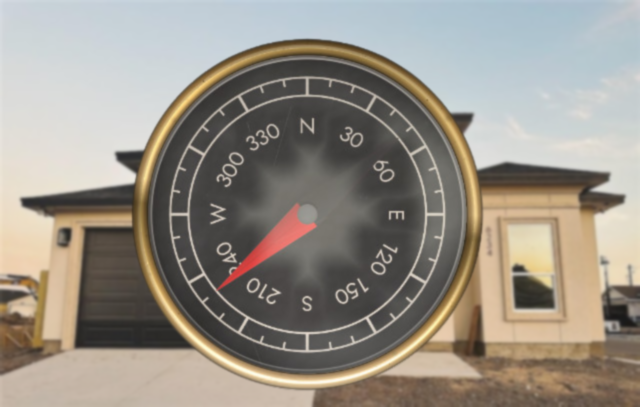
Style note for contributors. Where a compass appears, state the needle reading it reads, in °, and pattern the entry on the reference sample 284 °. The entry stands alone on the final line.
230 °
